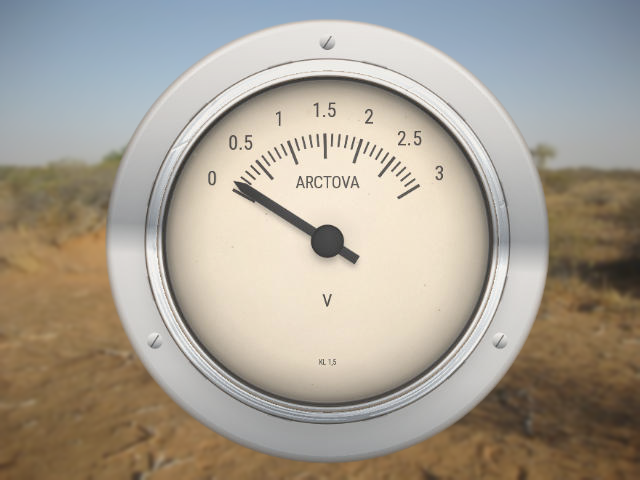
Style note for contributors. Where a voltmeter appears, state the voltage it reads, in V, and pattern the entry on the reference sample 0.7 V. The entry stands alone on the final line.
0.1 V
